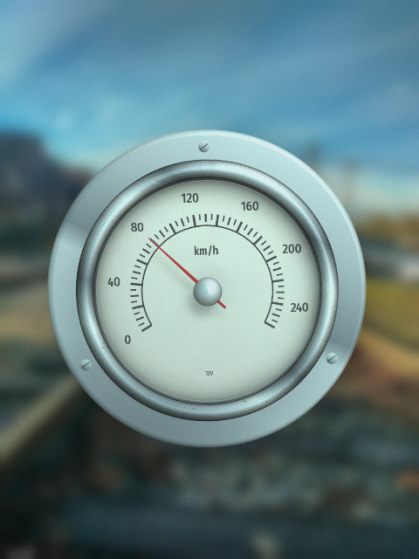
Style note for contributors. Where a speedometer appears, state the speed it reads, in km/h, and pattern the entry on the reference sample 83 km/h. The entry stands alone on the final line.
80 km/h
